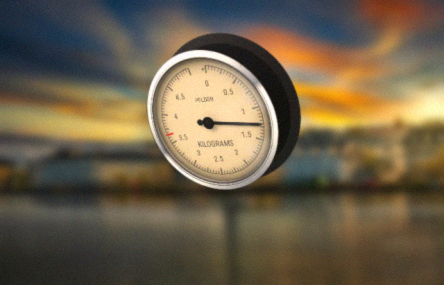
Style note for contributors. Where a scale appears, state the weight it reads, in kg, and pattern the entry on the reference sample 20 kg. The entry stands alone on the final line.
1.25 kg
